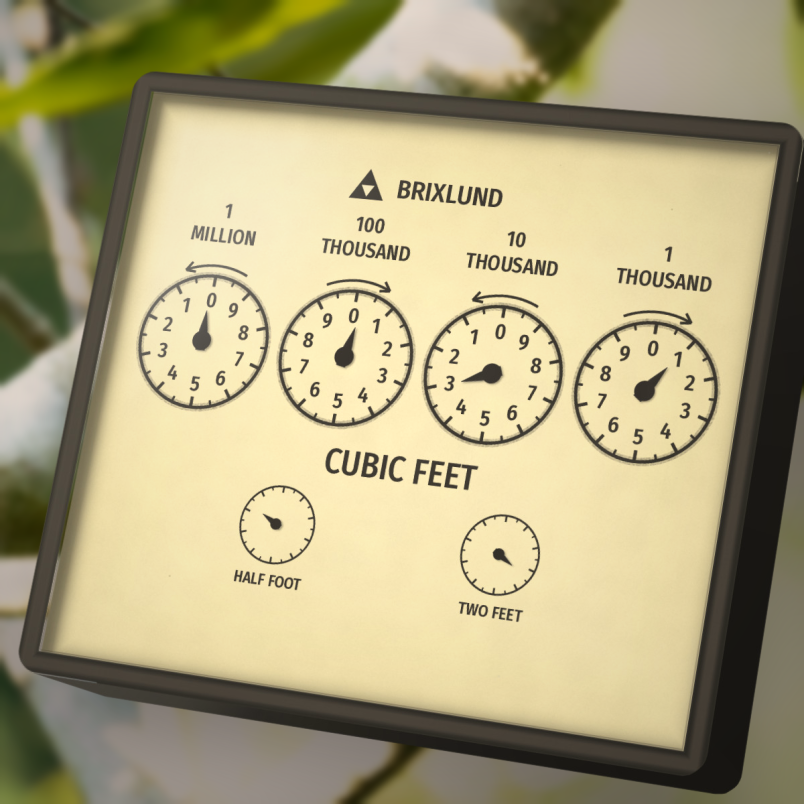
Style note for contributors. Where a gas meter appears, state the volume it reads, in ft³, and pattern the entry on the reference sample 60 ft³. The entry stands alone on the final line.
3100 ft³
